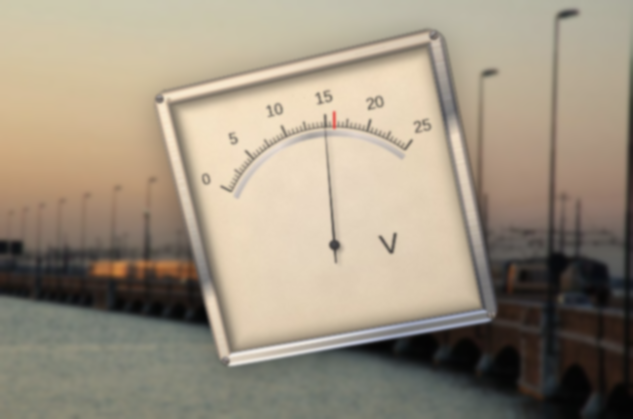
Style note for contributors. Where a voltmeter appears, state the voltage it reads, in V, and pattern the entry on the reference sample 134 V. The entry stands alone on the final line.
15 V
